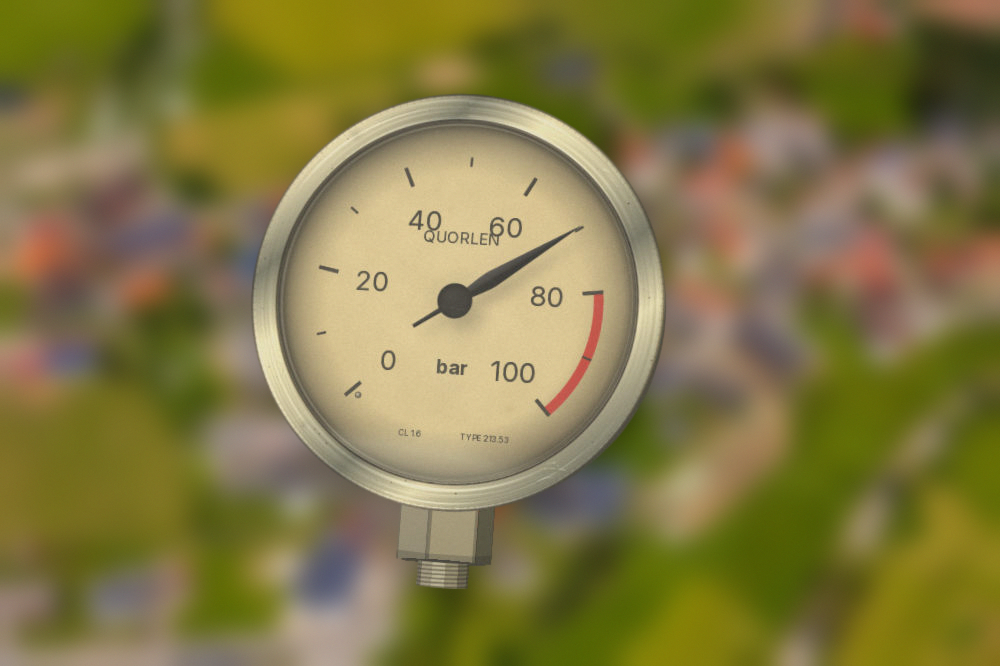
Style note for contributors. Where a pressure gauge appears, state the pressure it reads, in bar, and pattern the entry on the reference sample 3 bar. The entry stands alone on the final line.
70 bar
